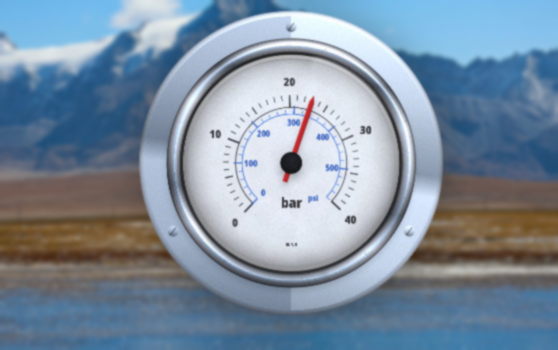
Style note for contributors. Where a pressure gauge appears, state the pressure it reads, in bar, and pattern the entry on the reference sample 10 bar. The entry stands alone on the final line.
23 bar
